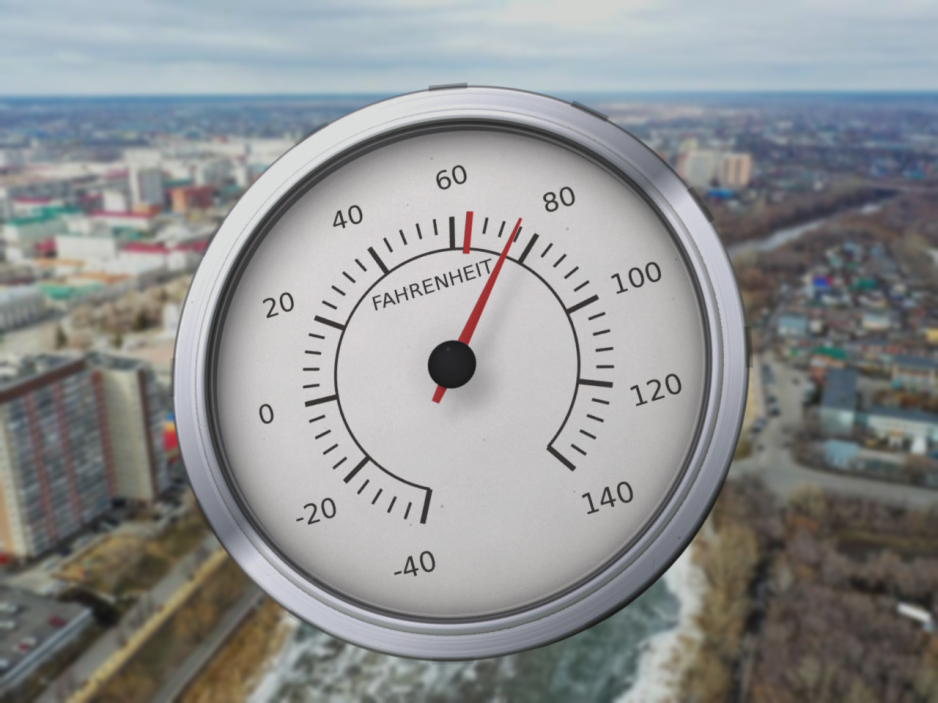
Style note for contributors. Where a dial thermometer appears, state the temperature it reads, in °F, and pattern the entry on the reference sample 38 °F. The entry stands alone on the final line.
76 °F
